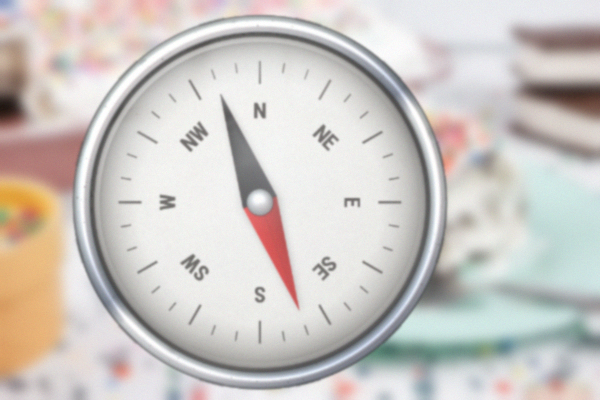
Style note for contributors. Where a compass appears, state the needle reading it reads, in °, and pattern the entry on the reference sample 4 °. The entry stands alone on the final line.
160 °
